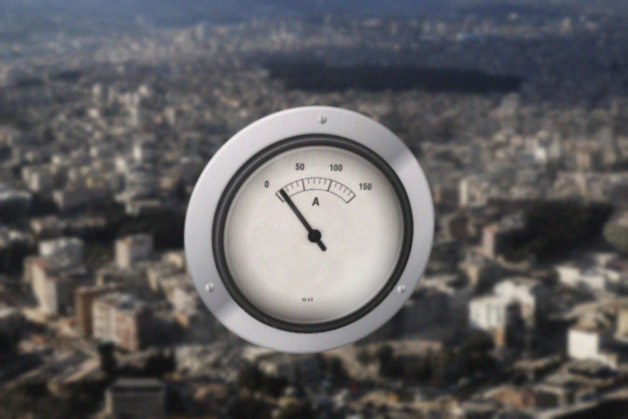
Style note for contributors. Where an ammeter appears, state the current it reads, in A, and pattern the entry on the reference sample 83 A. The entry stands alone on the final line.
10 A
